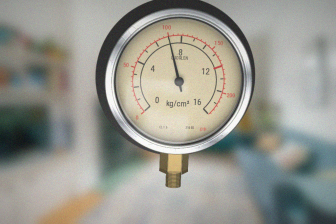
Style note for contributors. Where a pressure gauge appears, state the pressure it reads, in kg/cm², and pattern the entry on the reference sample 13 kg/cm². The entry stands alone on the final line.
7 kg/cm²
